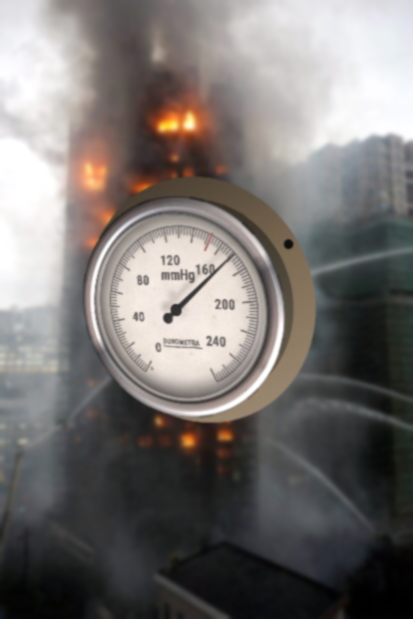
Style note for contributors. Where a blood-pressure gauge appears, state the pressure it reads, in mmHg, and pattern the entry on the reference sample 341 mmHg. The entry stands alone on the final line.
170 mmHg
